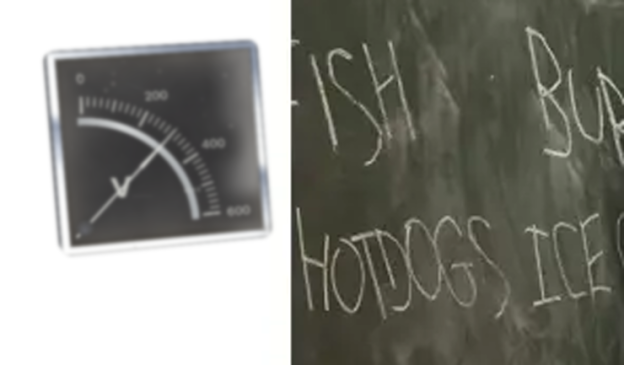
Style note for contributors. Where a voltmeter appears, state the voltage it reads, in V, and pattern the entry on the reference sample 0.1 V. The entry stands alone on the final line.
300 V
